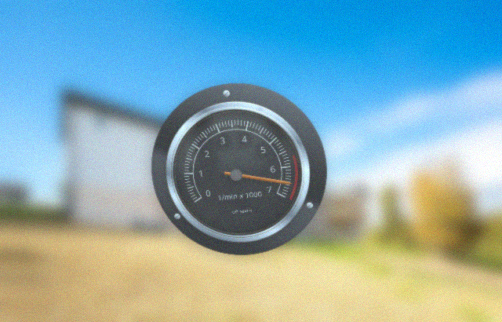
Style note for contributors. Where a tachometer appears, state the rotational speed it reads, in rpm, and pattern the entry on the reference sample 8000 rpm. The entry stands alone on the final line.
6500 rpm
